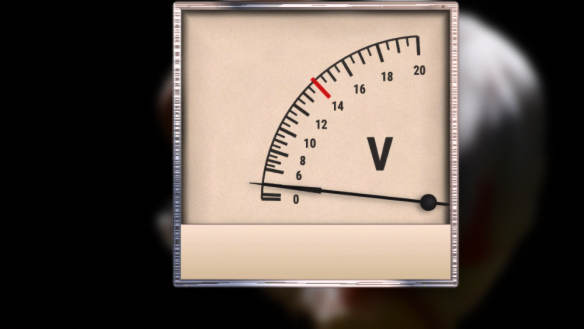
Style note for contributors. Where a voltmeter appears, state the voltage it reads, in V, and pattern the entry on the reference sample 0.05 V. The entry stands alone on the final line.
4 V
